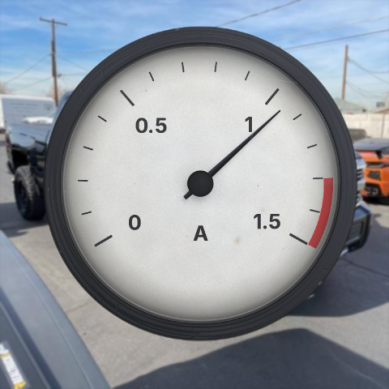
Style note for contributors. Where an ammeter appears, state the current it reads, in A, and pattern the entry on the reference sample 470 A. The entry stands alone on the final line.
1.05 A
